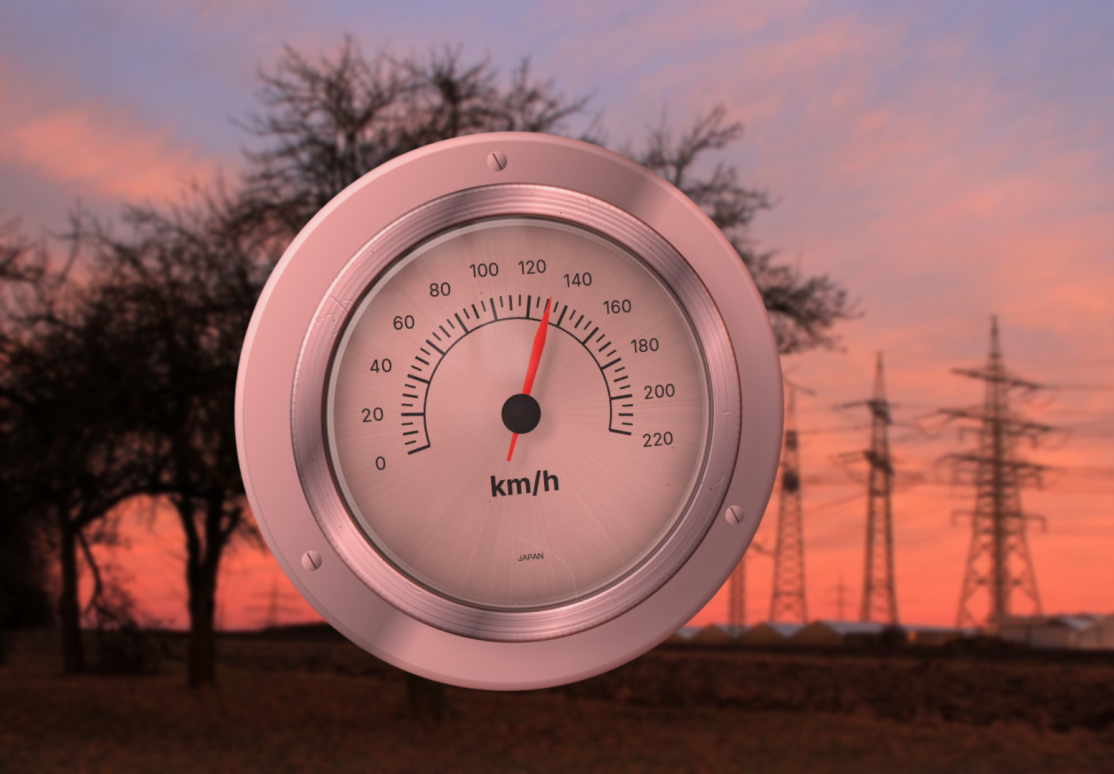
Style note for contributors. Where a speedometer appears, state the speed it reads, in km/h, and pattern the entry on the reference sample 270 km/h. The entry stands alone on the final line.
130 km/h
